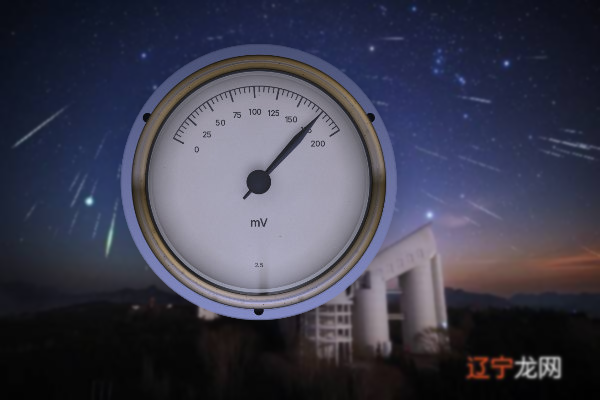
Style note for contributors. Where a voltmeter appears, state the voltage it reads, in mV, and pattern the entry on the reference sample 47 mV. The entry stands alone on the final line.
175 mV
